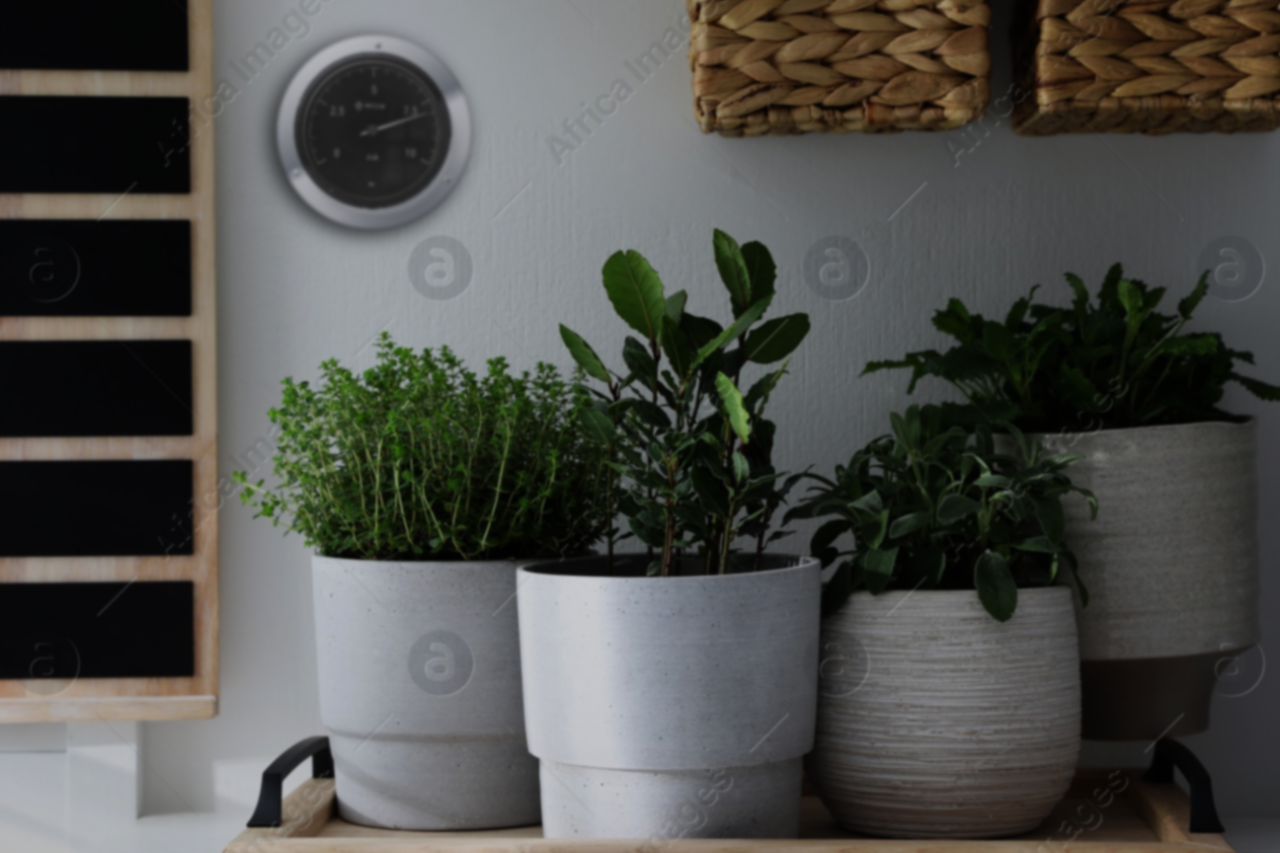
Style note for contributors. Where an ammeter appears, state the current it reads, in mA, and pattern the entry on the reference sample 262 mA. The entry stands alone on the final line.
8 mA
